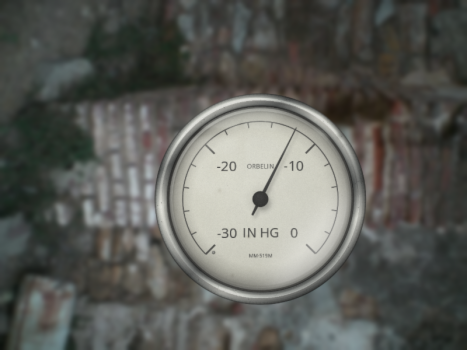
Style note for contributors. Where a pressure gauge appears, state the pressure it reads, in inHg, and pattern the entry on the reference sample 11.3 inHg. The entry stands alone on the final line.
-12 inHg
